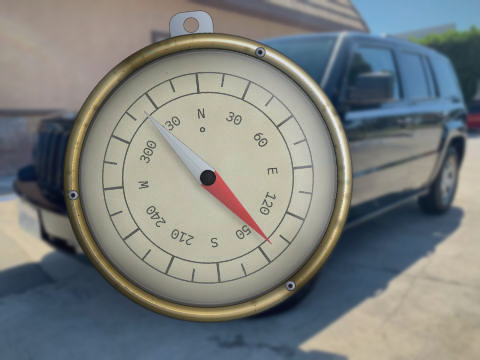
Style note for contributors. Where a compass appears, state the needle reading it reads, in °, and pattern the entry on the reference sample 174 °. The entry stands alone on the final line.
142.5 °
